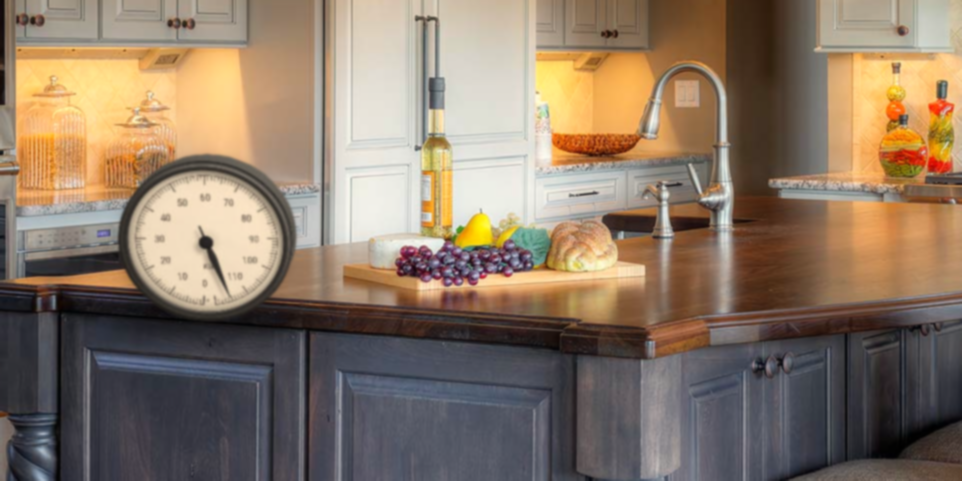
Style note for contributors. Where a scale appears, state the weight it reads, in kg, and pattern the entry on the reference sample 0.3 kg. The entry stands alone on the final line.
115 kg
